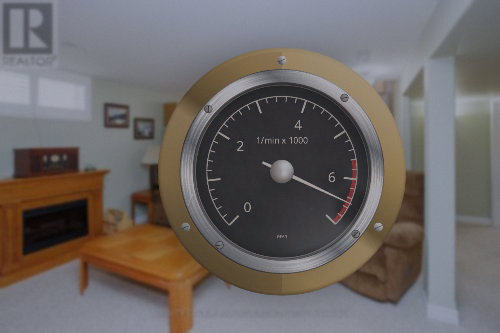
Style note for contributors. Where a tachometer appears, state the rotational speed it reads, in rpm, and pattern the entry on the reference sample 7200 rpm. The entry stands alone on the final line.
6500 rpm
